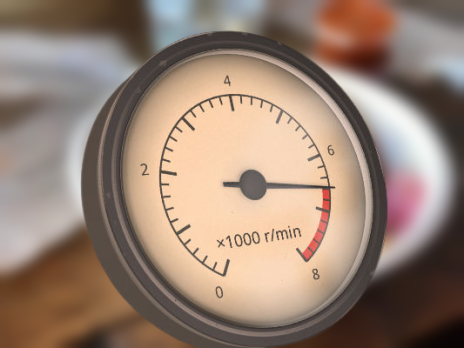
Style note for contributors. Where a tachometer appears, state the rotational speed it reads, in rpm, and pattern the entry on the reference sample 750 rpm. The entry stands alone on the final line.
6600 rpm
